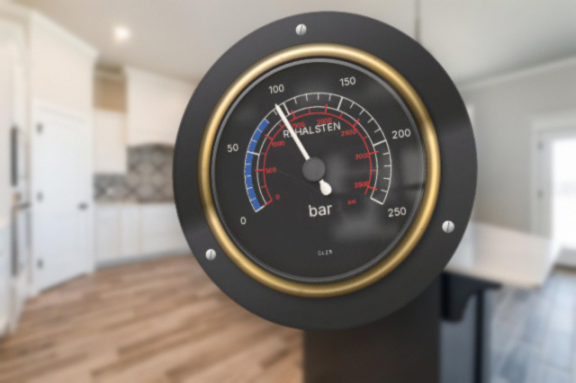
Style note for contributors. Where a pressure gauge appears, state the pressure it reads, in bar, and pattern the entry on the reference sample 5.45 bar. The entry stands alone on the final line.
95 bar
